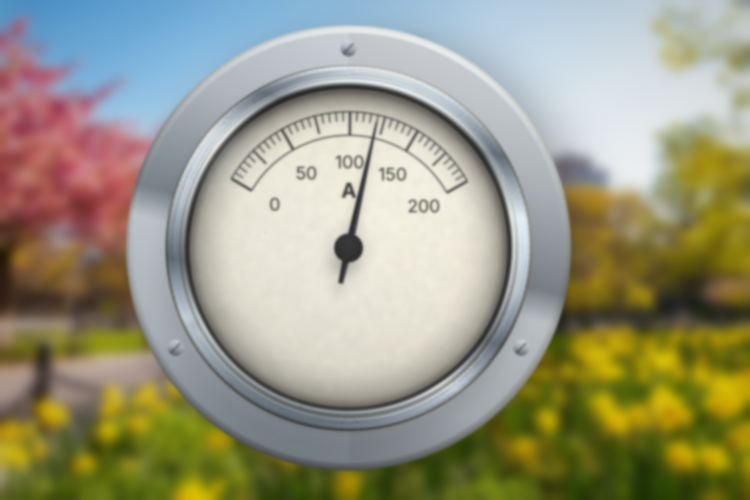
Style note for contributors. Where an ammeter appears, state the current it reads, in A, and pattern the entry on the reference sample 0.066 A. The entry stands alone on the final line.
120 A
